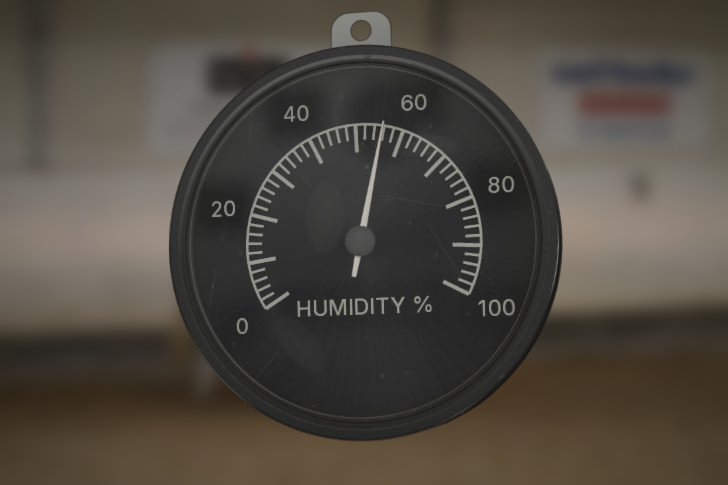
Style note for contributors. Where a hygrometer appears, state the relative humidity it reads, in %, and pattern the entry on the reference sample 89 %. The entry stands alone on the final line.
56 %
